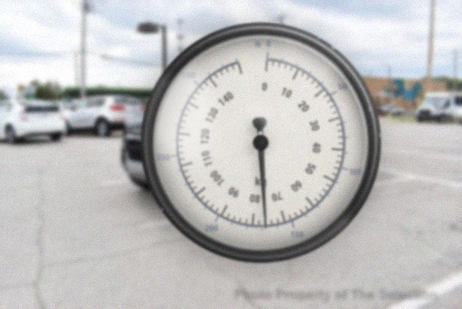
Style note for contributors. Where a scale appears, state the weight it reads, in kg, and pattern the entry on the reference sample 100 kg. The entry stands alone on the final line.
76 kg
